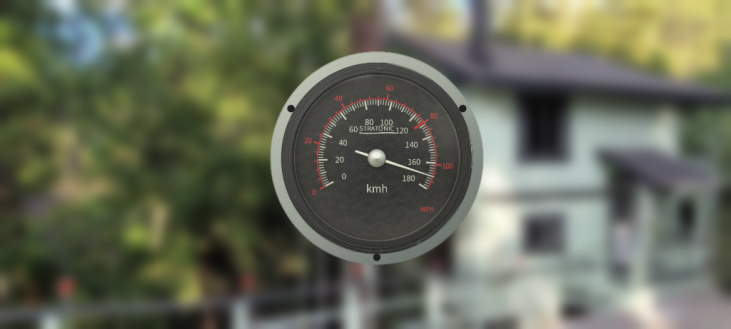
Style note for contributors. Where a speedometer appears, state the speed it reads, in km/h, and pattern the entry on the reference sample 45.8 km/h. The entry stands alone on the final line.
170 km/h
